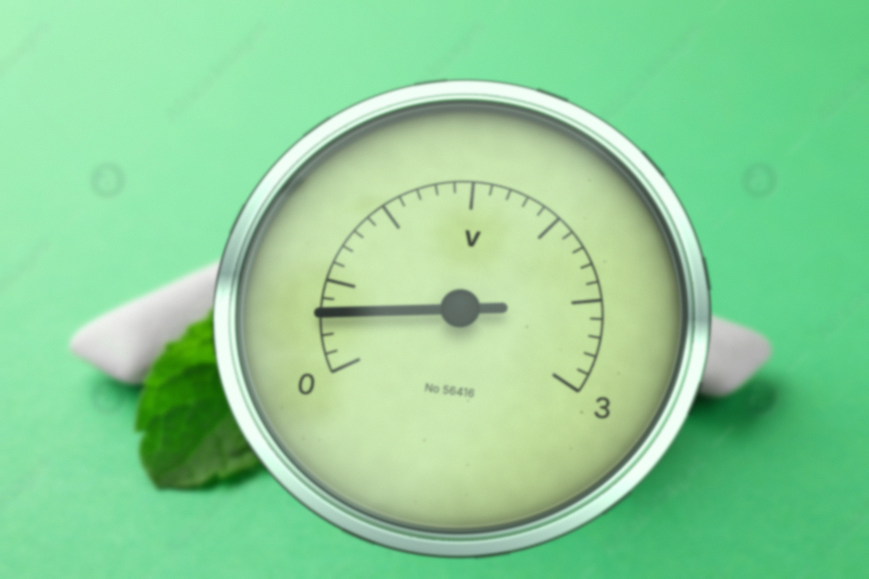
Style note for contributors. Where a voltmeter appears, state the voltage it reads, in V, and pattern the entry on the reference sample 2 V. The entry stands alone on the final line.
0.3 V
